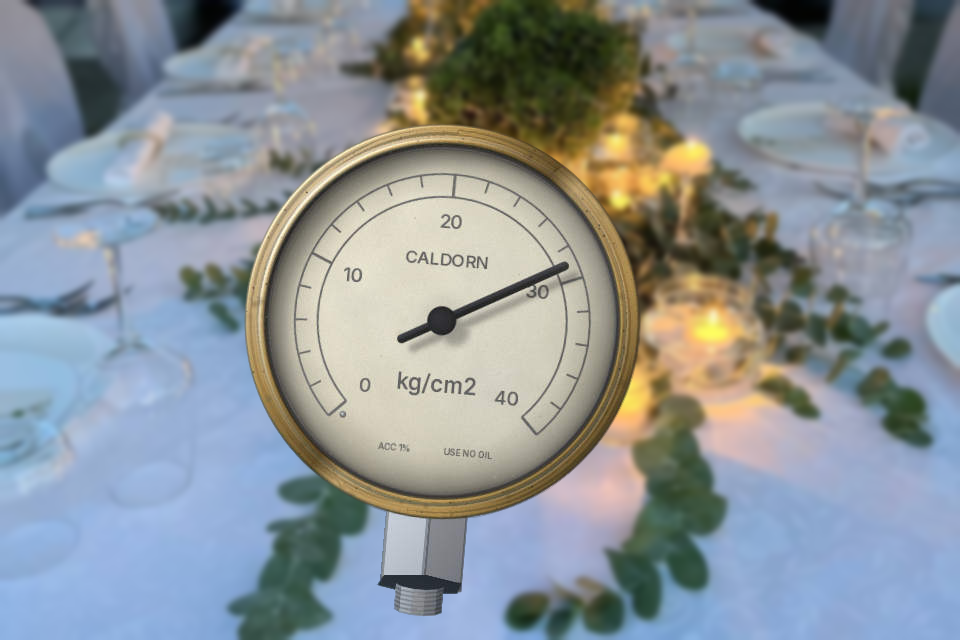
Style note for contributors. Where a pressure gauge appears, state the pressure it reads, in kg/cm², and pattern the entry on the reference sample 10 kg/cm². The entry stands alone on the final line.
29 kg/cm²
